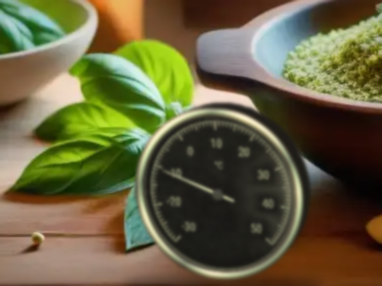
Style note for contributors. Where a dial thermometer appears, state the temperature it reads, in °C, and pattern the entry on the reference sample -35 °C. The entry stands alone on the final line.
-10 °C
